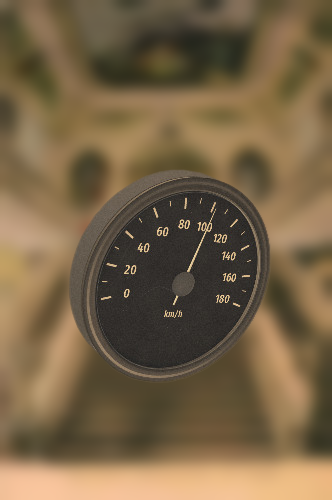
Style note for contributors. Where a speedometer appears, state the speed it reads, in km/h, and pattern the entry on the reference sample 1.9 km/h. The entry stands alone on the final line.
100 km/h
